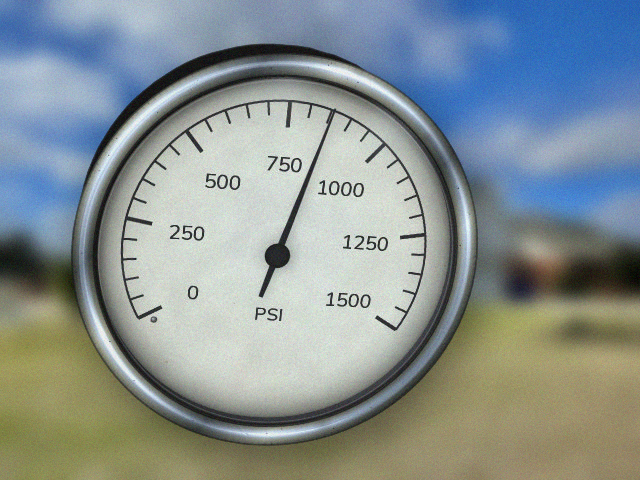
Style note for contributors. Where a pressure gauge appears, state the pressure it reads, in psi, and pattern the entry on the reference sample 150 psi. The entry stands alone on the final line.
850 psi
